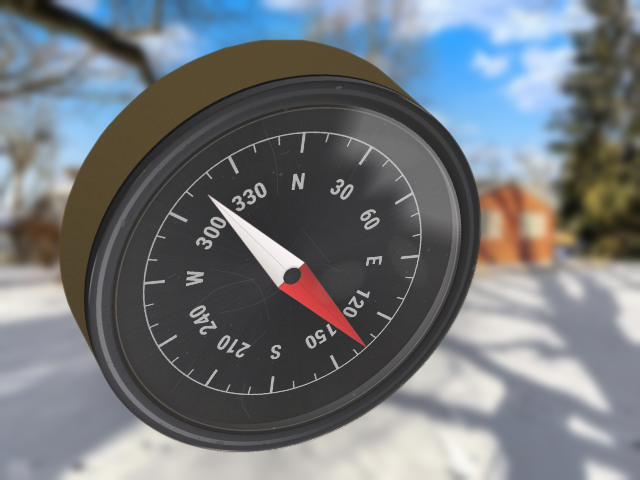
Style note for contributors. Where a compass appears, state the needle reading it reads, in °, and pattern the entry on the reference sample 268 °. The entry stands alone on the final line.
135 °
